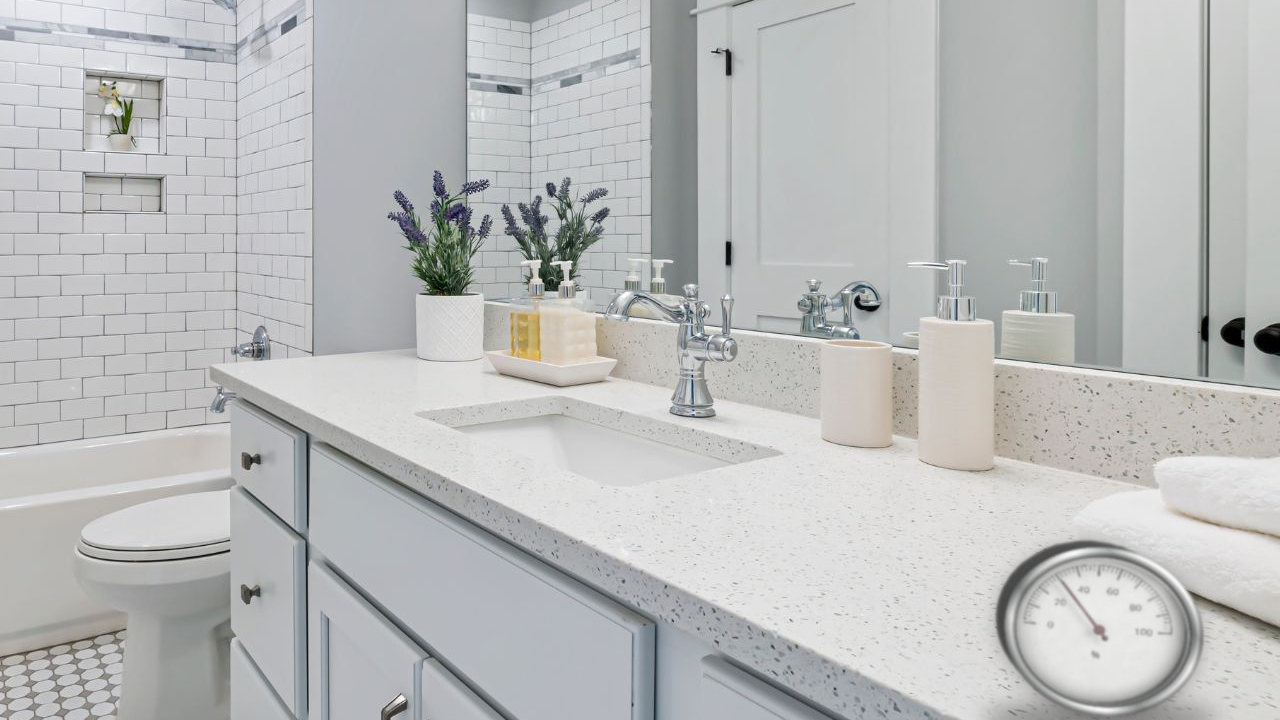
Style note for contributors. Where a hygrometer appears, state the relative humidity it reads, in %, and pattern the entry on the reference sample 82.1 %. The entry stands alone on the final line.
30 %
